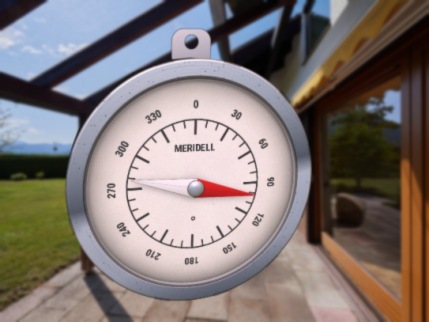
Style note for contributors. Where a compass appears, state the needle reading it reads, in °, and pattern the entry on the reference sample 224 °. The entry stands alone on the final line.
100 °
